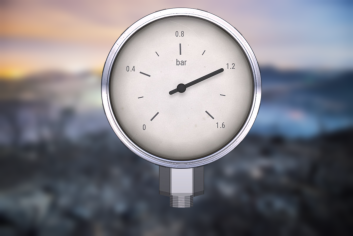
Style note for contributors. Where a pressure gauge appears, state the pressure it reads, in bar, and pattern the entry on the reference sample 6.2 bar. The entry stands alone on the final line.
1.2 bar
